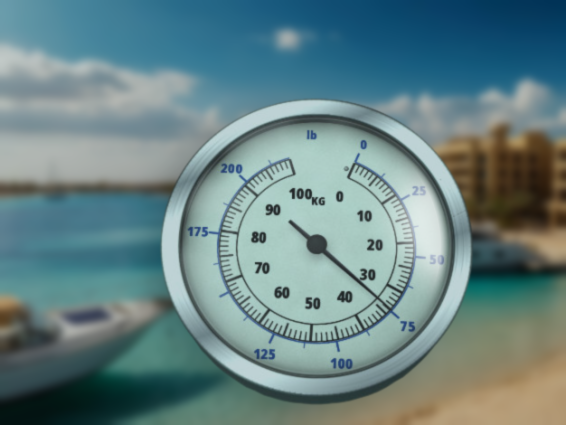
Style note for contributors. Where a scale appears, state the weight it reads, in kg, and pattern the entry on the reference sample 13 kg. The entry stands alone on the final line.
34 kg
